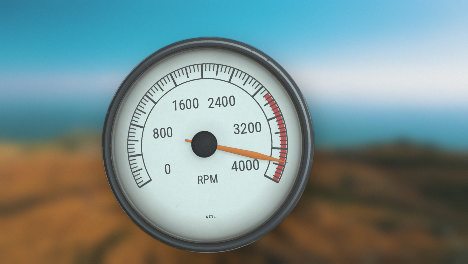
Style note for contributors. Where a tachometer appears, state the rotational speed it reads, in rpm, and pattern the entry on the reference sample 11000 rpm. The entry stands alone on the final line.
3750 rpm
